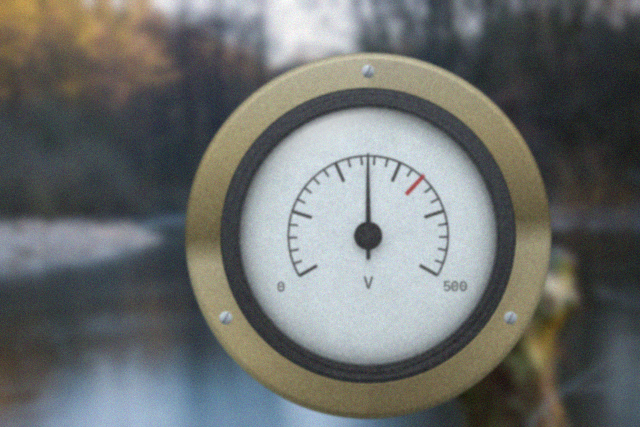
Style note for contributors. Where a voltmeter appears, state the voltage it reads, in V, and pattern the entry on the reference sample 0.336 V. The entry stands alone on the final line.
250 V
